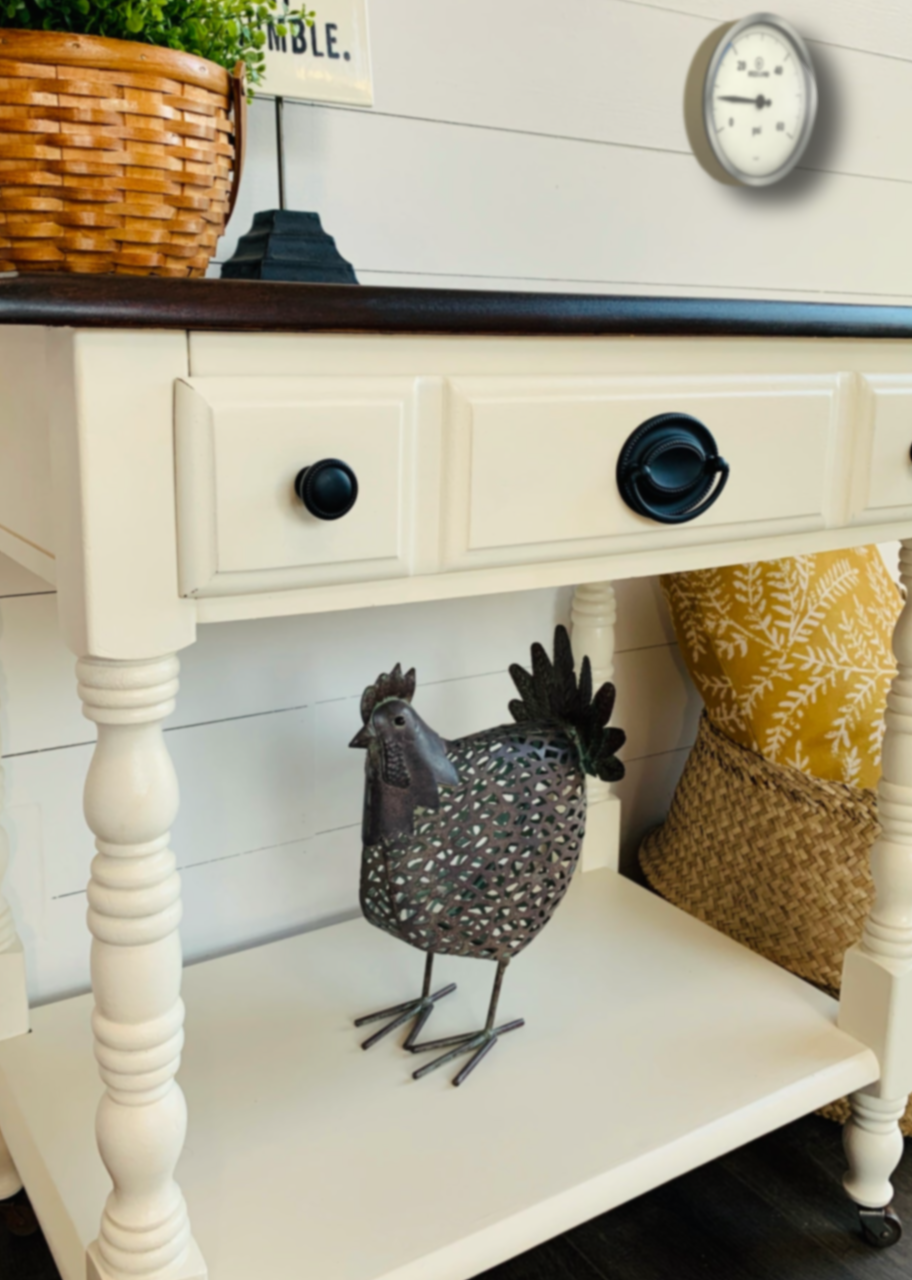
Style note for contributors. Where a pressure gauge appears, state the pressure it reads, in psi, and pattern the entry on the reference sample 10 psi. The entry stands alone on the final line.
7.5 psi
